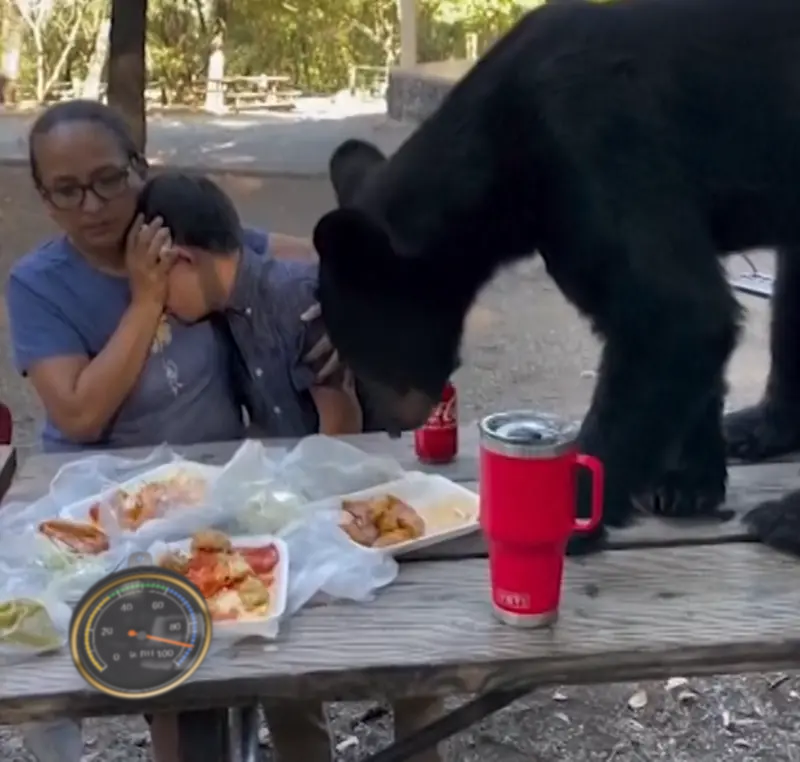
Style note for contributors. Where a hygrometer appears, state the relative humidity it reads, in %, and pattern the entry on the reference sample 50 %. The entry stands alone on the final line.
90 %
